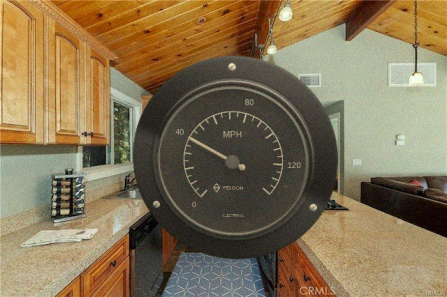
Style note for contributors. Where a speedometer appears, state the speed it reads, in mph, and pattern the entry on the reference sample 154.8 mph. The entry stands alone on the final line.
40 mph
